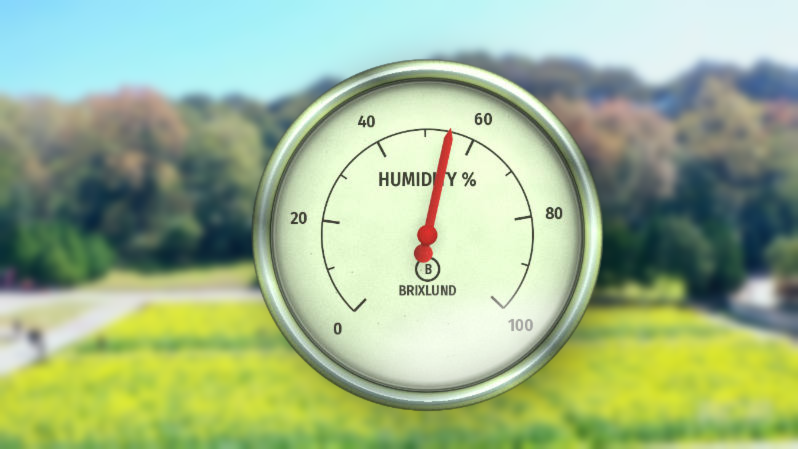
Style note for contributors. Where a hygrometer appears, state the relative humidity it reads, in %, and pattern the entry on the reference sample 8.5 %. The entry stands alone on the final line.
55 %
